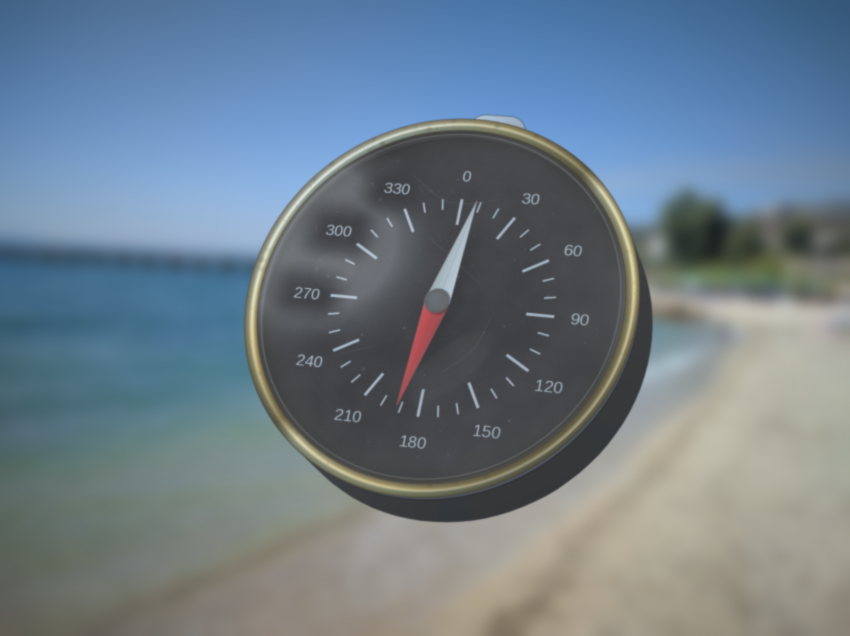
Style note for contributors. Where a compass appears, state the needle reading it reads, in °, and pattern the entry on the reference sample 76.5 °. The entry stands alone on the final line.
190 °
